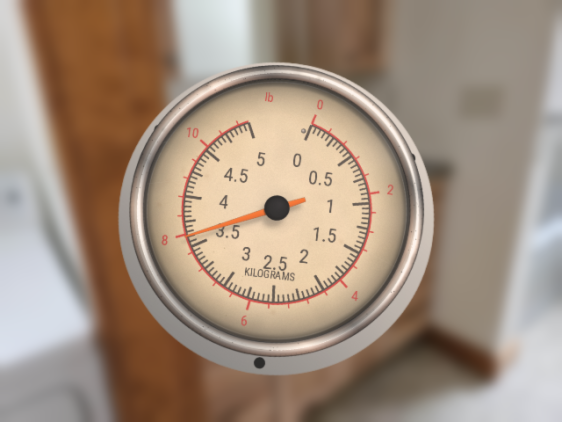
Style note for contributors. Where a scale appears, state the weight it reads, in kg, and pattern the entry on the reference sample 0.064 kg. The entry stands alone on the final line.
3.6 kg
